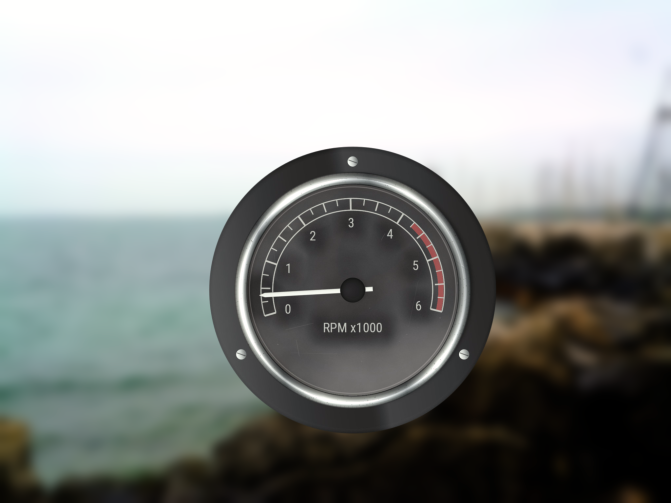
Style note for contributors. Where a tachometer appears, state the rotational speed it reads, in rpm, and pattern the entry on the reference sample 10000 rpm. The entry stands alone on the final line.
375 rpm
